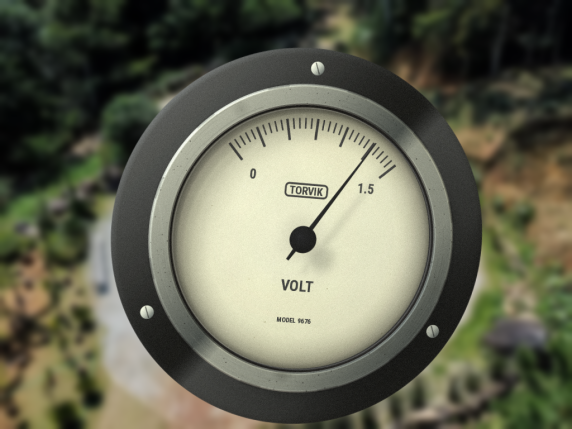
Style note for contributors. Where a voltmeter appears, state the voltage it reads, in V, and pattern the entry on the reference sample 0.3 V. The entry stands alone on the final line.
1.25 V
